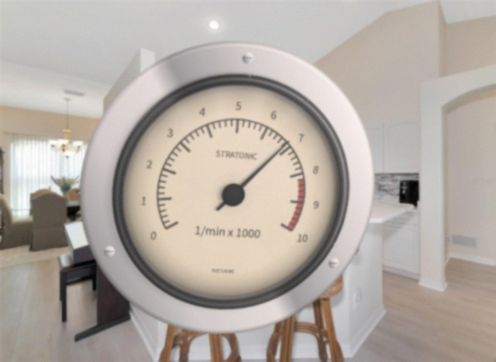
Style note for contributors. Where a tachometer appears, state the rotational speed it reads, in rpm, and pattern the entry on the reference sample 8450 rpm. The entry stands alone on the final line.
6800 rpm
